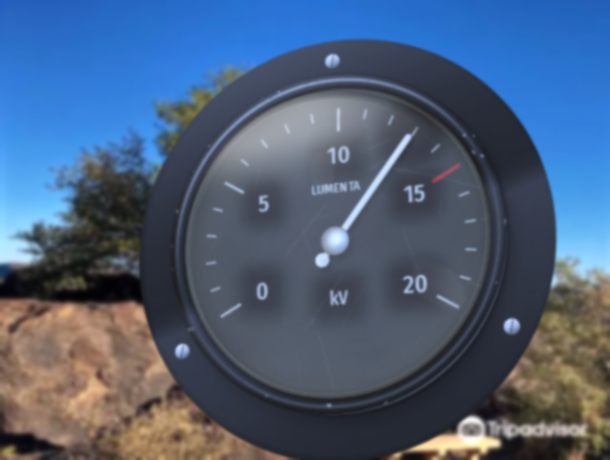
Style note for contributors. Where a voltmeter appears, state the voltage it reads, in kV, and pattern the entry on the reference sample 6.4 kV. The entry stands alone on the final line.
13 kV
